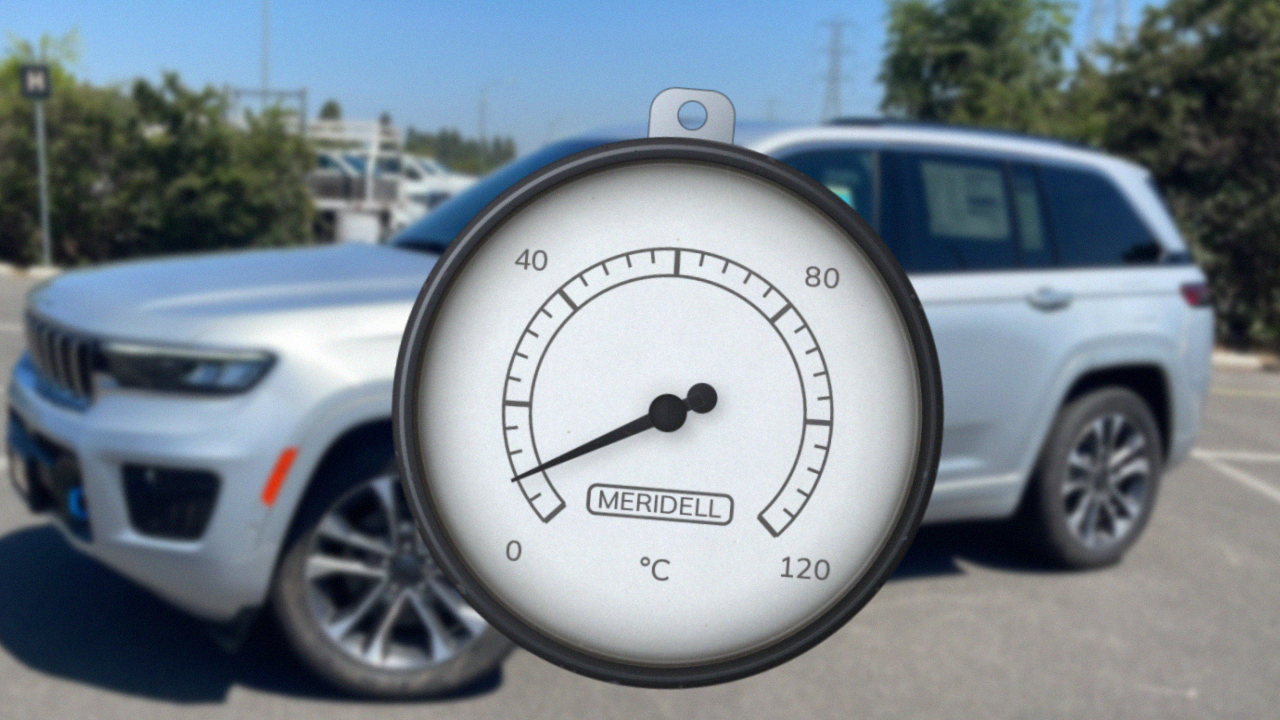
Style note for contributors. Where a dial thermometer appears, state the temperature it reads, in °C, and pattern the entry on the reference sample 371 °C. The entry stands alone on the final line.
8 °C
